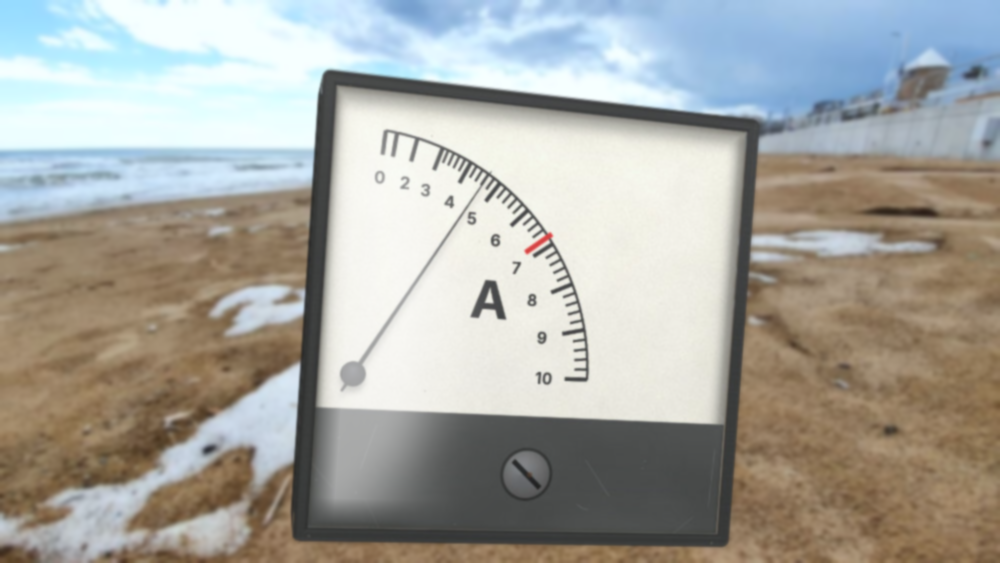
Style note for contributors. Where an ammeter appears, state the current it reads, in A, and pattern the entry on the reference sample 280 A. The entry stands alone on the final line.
4.6 A
